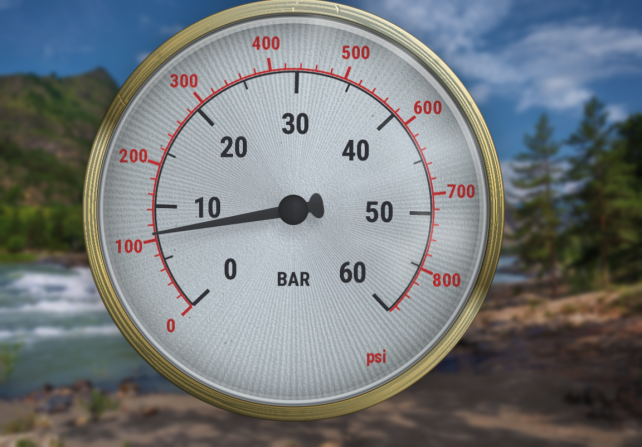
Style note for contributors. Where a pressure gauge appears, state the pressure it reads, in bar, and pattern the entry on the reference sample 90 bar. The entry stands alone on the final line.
7.5 bar
